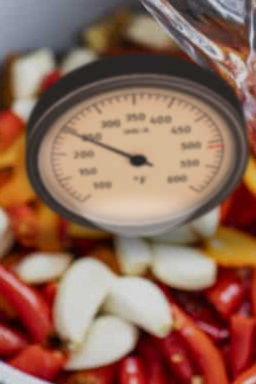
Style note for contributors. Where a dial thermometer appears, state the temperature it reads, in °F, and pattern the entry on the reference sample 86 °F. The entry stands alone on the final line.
250 °F
